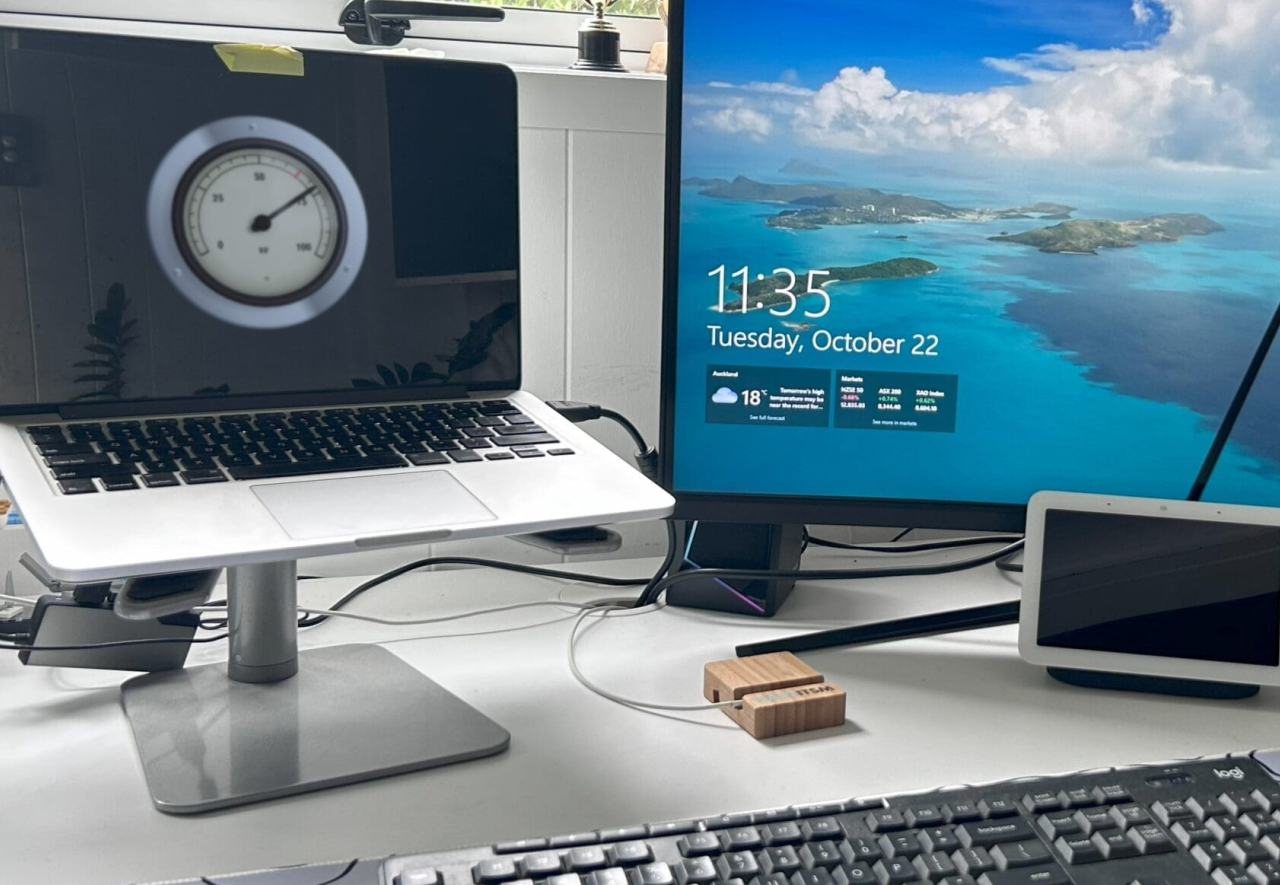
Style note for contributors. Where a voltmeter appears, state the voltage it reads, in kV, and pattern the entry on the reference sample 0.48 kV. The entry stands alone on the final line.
72.5 kV
